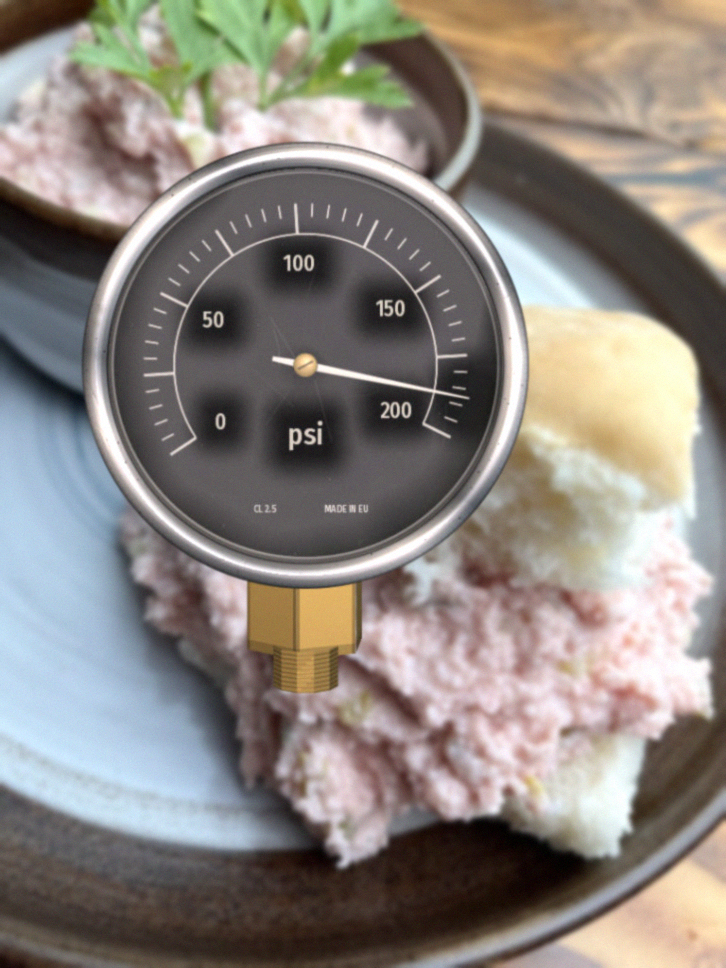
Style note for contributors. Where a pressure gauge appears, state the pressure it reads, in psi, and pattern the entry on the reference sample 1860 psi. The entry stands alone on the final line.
187.5 psi
